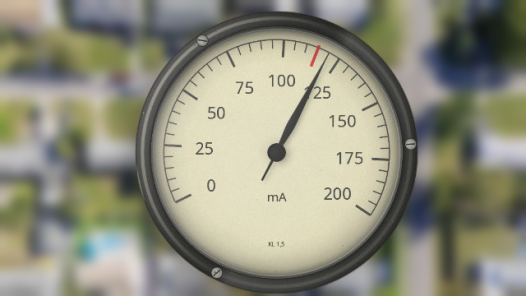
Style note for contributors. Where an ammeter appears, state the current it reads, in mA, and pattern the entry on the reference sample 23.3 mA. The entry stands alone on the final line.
120 mA
